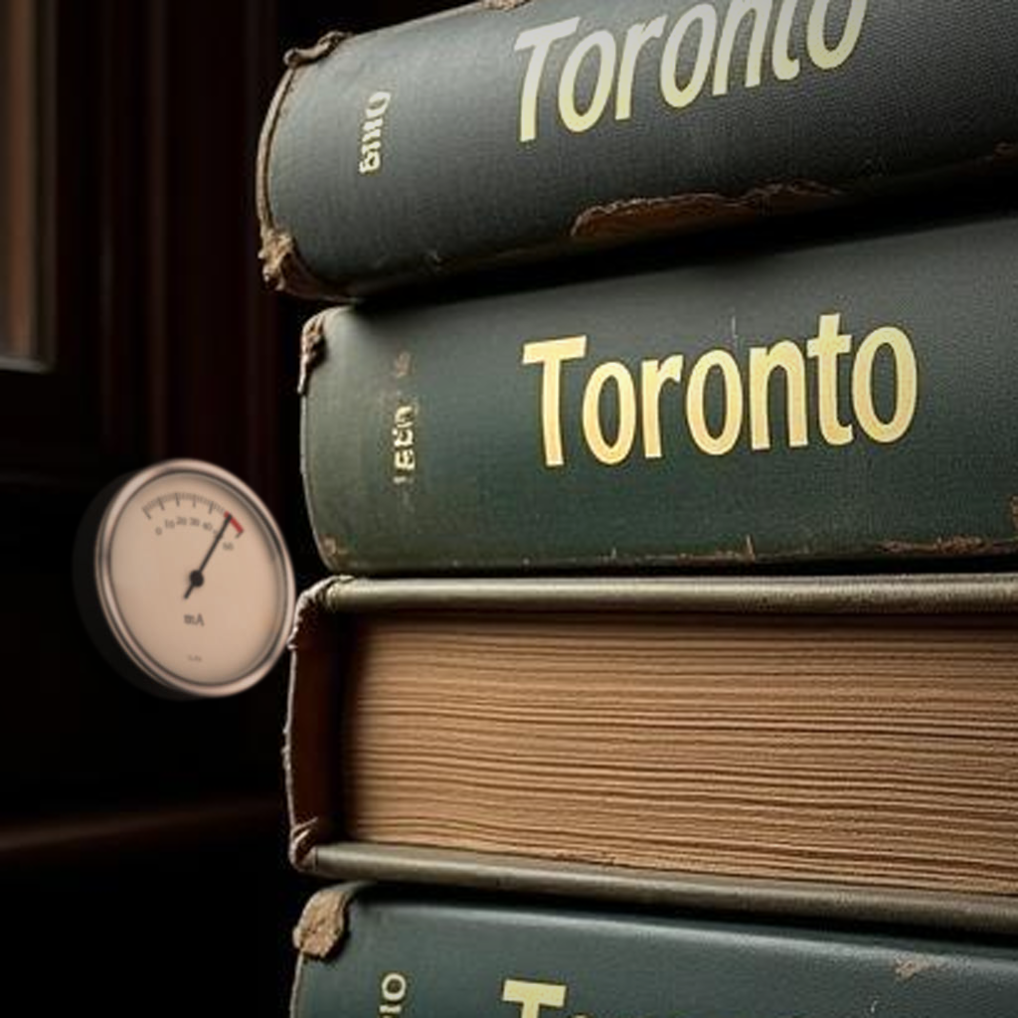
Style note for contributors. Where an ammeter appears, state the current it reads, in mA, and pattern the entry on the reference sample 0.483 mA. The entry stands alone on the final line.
50 mA
